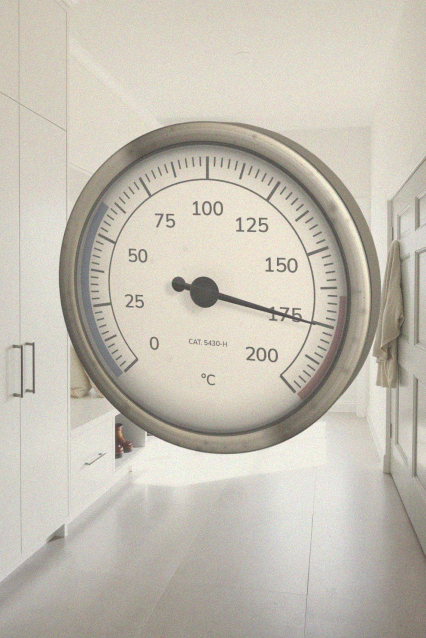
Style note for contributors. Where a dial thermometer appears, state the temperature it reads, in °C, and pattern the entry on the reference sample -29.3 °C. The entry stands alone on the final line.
175 °C
